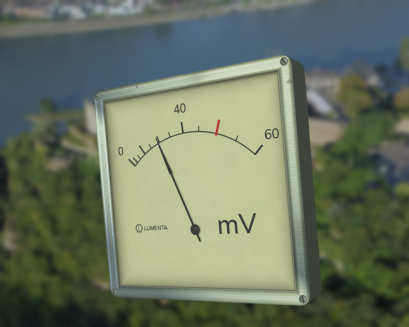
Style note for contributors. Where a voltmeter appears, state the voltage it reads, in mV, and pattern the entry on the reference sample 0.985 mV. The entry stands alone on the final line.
30 mV
